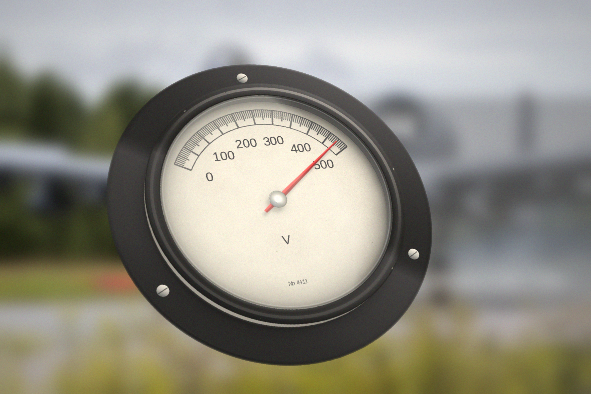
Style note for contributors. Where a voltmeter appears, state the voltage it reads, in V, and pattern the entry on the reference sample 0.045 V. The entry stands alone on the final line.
475 V
